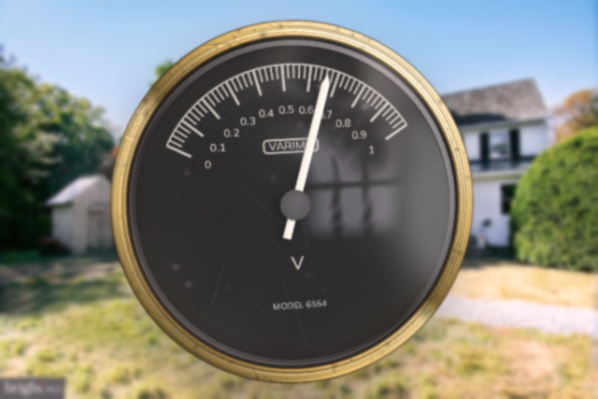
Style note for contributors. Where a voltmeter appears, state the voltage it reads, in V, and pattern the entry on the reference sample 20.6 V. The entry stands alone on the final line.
0.66 V
